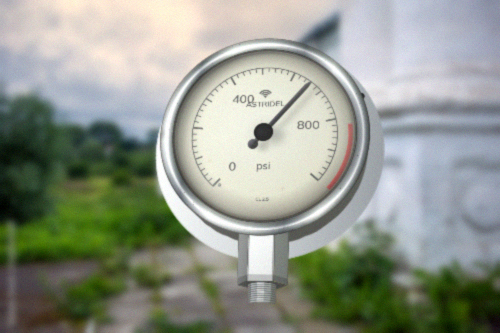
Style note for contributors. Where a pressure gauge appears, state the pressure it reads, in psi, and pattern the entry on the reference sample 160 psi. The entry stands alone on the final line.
660 psi
